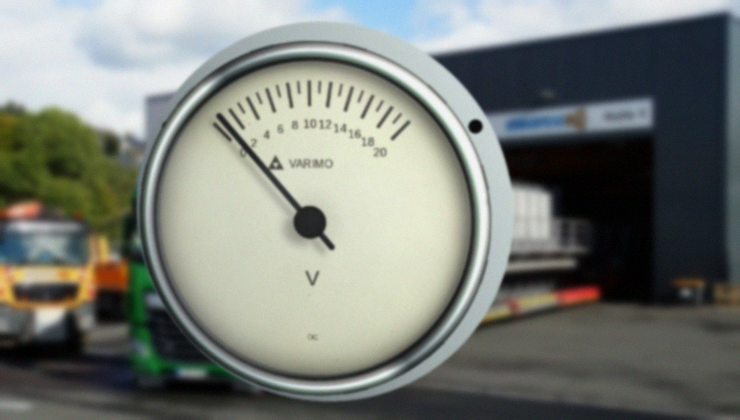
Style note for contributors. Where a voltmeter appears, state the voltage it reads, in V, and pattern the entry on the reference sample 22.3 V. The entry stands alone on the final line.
1 V
